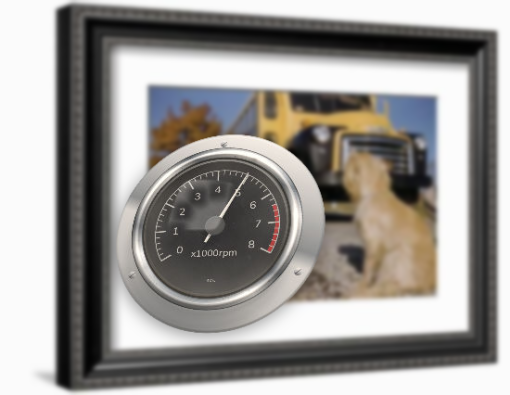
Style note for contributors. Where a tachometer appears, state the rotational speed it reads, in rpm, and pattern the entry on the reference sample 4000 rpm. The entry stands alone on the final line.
5000 rpm
